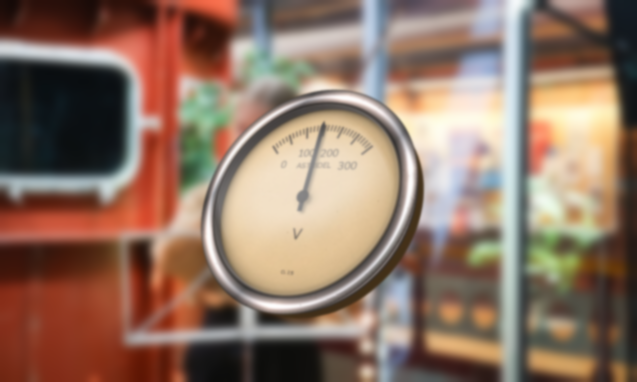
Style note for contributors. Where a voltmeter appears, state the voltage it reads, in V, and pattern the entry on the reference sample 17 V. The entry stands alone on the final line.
150 V
